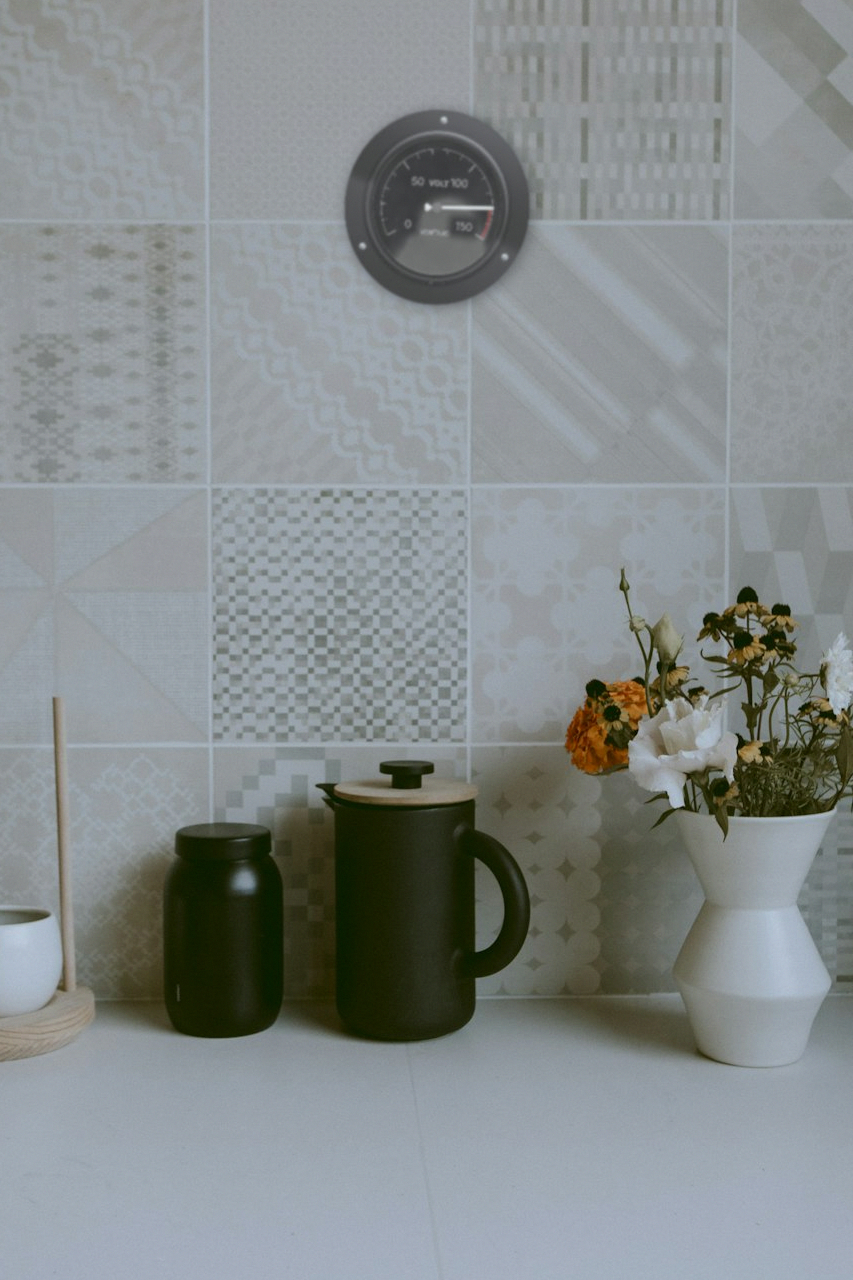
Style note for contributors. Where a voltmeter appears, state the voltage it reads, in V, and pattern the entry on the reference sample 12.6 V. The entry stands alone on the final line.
130 V
